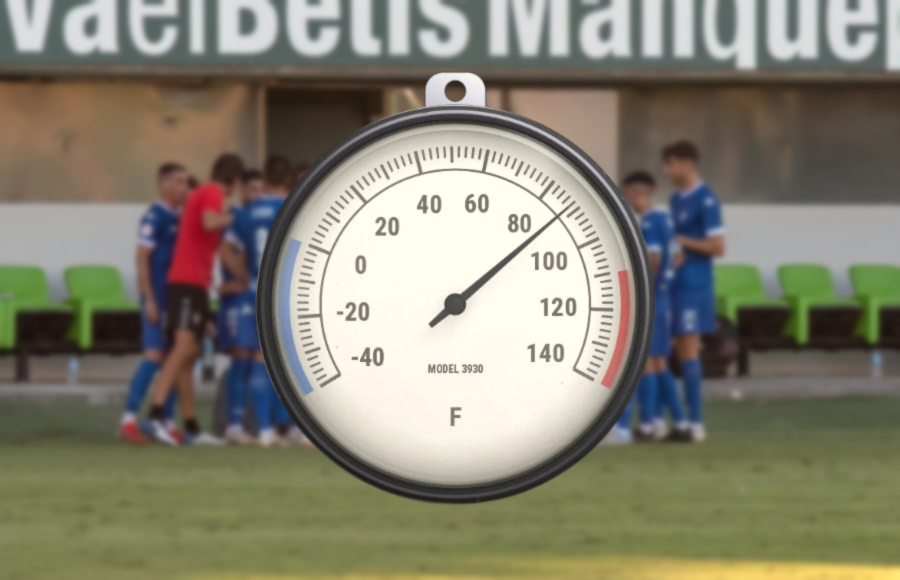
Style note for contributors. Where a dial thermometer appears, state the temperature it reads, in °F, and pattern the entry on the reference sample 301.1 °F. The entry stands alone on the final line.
88 °F
